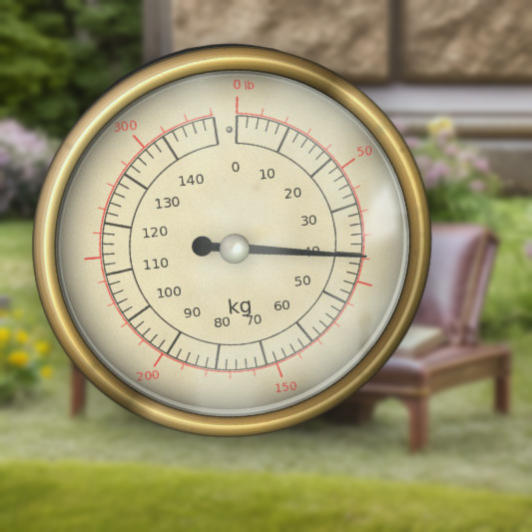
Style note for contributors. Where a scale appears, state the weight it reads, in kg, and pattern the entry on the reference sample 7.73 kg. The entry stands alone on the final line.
40 kg
